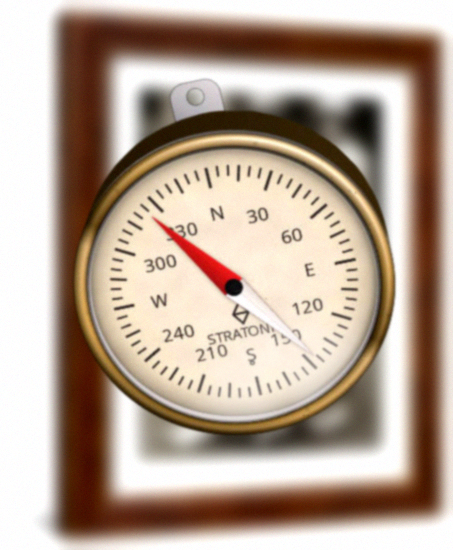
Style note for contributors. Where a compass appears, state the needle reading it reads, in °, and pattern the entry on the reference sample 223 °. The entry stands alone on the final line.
325 °
